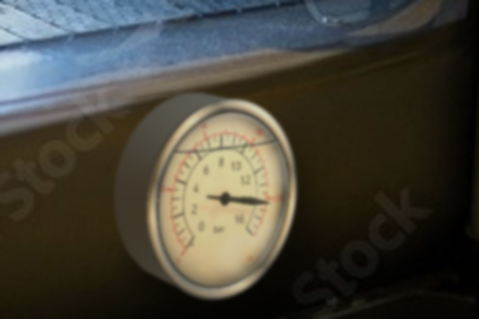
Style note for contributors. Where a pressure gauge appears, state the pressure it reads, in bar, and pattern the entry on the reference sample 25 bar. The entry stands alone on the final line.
14 bar
